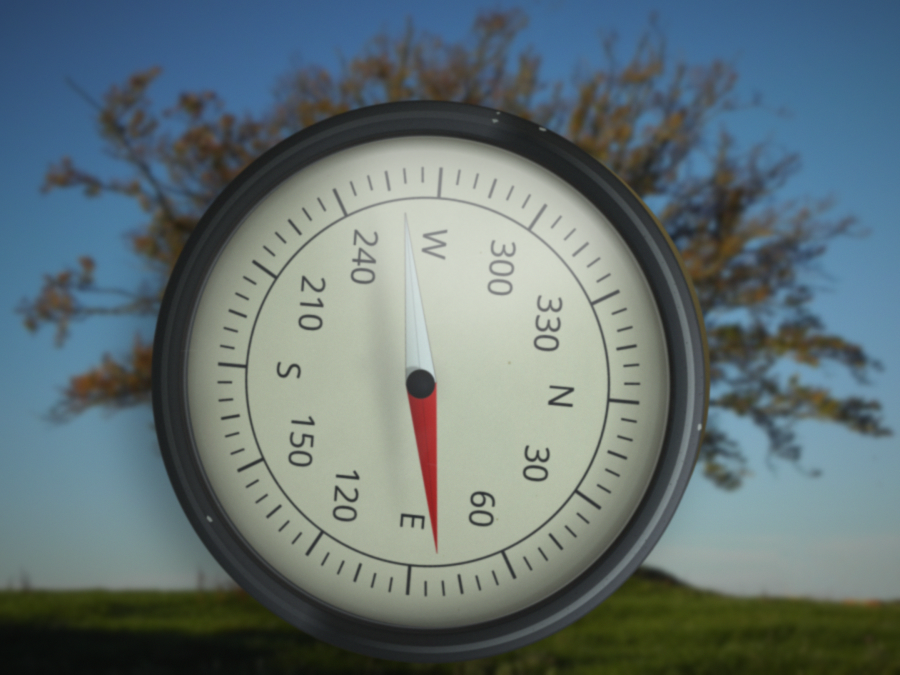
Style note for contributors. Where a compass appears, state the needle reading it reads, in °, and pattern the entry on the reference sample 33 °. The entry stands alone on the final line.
80 °
